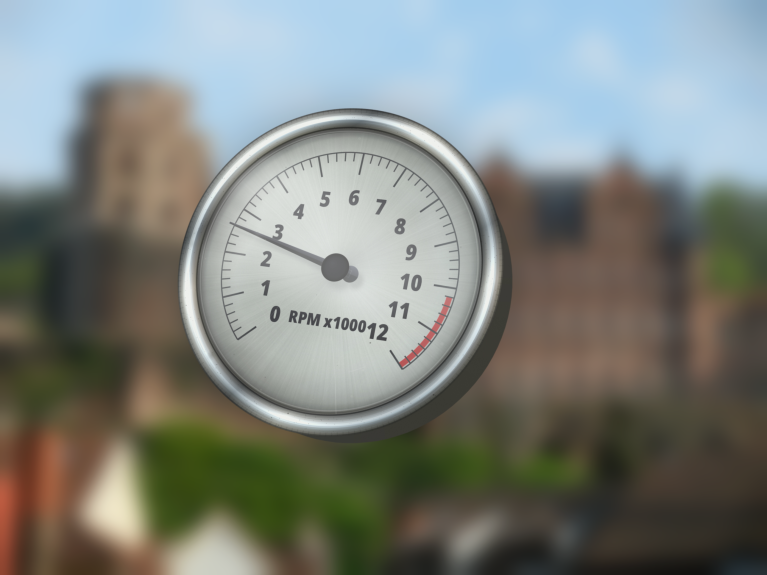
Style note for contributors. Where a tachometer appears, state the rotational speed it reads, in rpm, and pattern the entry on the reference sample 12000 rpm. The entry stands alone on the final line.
2600 rpm
